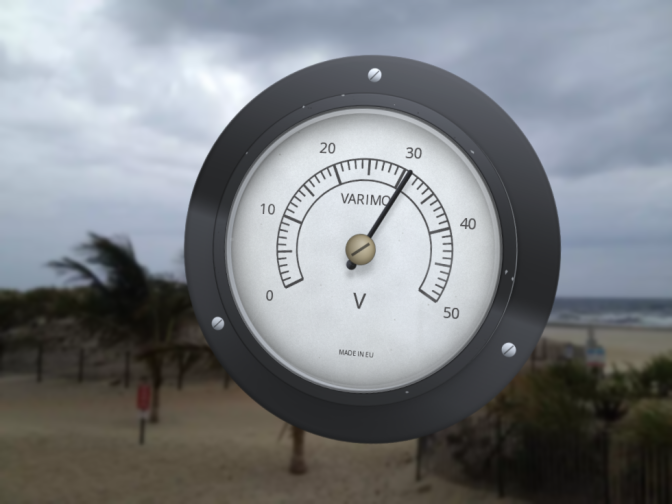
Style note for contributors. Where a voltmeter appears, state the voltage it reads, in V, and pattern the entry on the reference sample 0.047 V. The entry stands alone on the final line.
31 V
